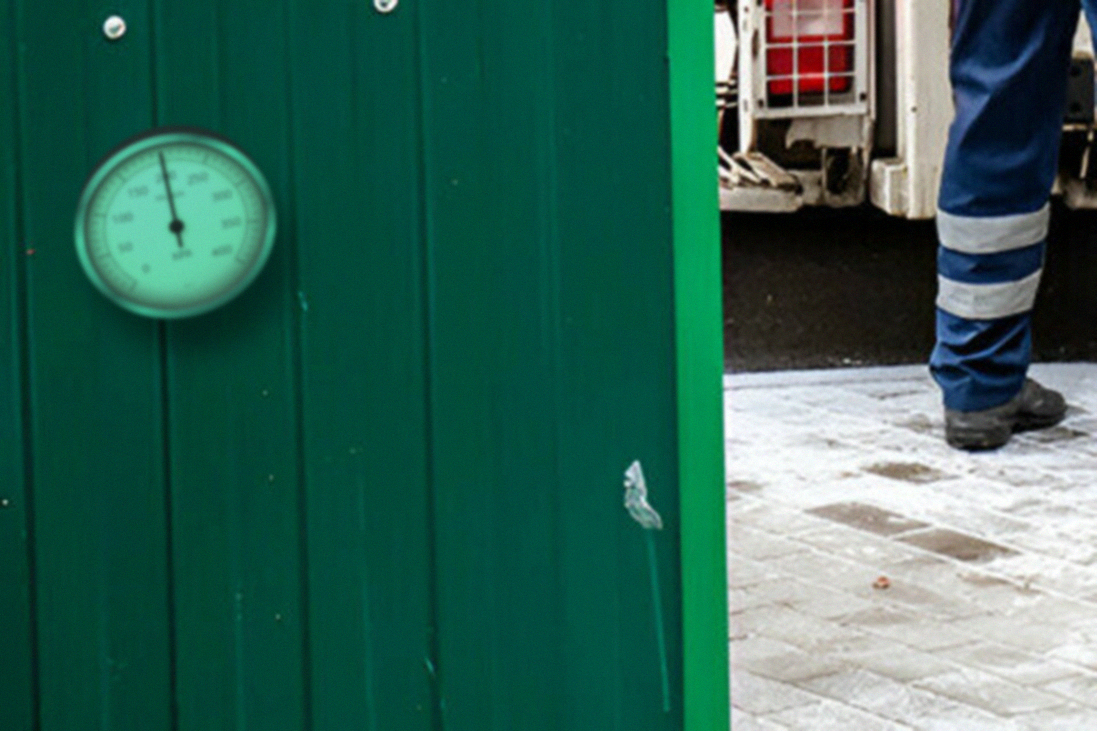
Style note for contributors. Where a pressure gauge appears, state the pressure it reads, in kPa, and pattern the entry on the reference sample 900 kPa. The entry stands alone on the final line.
200 kPa
